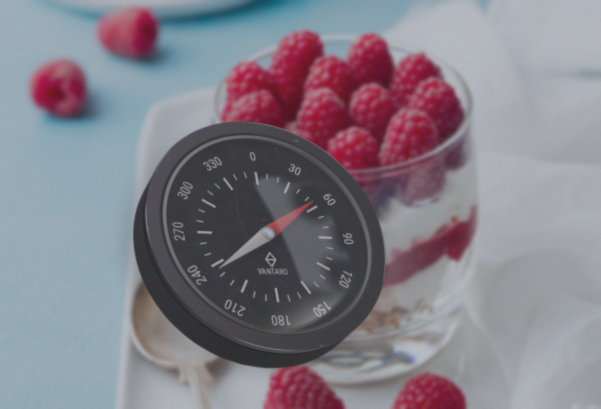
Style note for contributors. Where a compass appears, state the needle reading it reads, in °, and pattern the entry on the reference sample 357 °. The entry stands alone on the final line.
55 °
